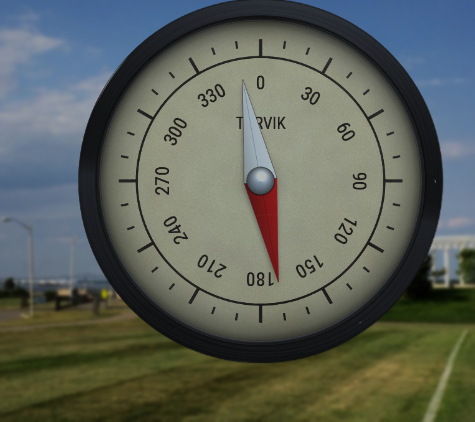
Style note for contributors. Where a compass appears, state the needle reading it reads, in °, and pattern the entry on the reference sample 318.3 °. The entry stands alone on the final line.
170 °
